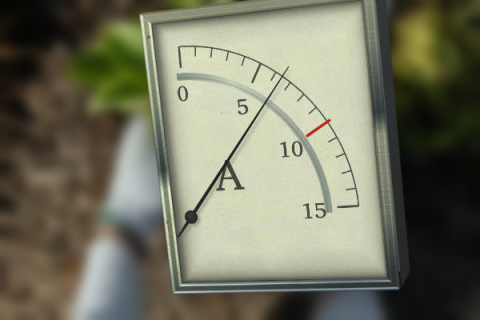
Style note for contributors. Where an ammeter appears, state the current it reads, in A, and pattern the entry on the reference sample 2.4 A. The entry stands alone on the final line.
6.5 A
